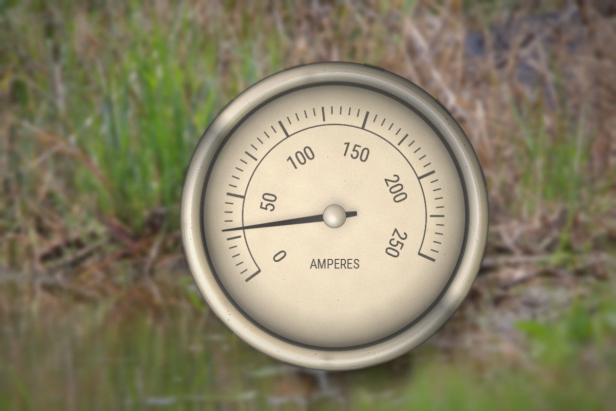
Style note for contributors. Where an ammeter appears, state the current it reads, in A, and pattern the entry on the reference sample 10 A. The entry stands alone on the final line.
30 A
